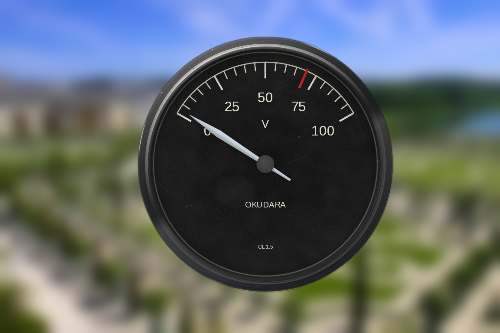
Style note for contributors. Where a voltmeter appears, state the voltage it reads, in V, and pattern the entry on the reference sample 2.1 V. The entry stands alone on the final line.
2.5 V
